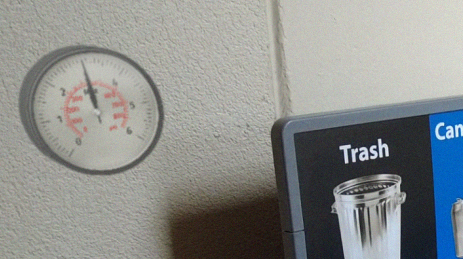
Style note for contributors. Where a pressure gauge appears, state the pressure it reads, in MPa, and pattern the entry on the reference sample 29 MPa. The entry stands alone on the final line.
3 MPa
